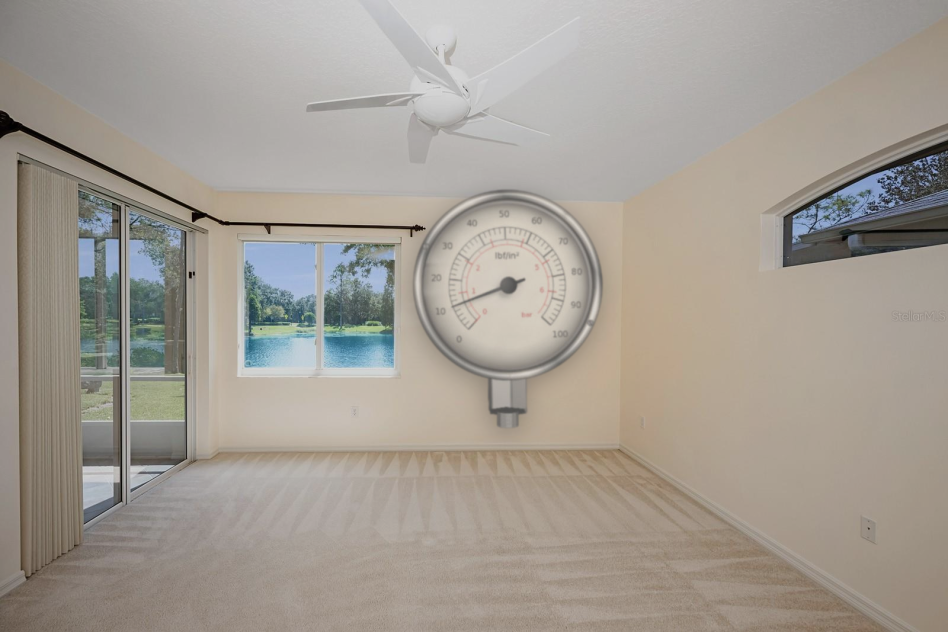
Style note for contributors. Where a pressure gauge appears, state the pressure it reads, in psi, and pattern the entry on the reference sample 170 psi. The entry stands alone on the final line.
10 psi
